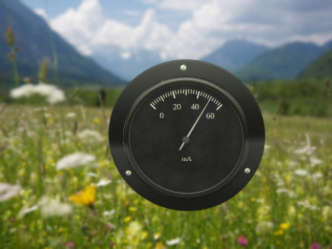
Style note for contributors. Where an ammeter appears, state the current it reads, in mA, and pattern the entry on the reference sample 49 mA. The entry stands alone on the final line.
50 mA
